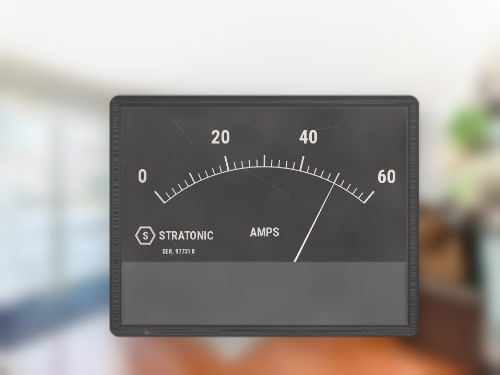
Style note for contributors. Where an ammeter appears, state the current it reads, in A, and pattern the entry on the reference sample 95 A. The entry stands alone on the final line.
50 A
